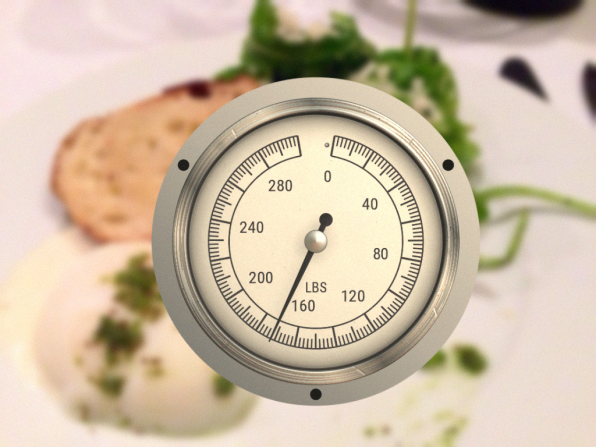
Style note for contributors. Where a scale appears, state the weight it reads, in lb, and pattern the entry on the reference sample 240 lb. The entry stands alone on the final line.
172 lb
